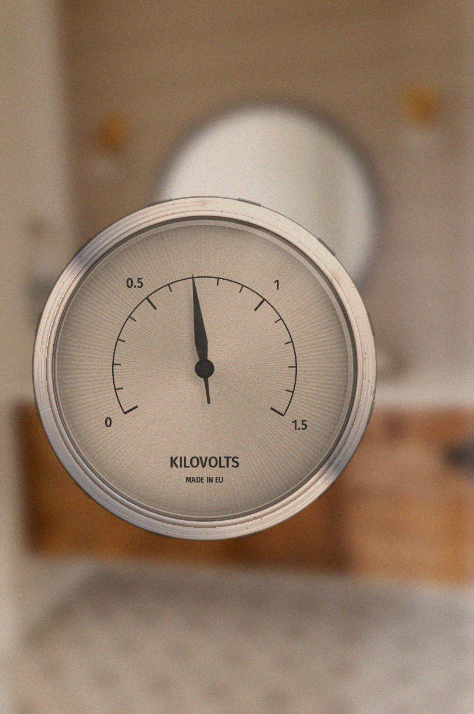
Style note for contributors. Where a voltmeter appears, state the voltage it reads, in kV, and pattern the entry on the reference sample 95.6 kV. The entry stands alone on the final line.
0.7 kV
